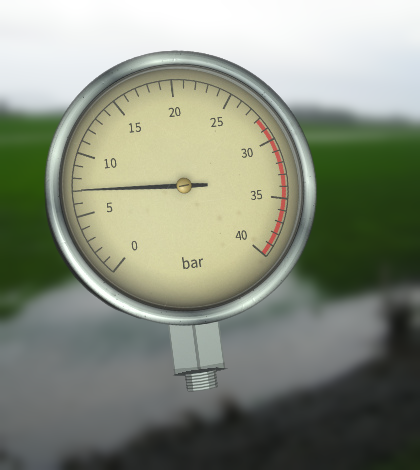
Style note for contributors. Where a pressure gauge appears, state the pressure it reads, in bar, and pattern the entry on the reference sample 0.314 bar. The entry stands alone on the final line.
7 bar
